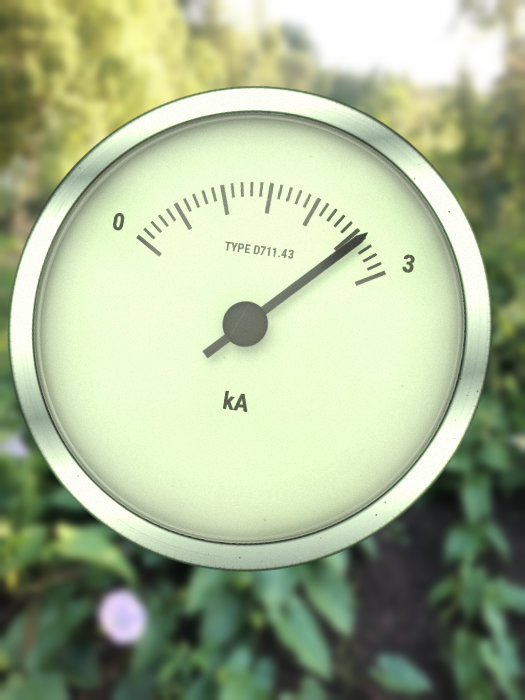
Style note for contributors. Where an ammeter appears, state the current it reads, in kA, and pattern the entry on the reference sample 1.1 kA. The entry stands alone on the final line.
2.6 kA
